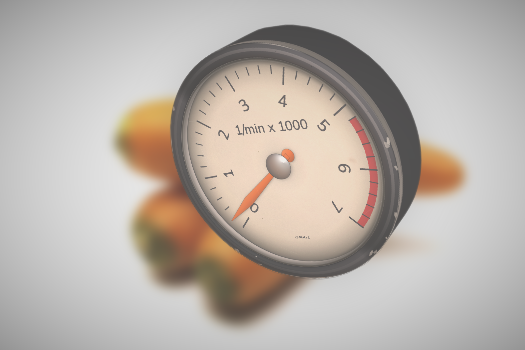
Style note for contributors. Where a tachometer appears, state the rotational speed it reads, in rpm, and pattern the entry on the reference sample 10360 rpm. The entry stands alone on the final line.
200 rpm
